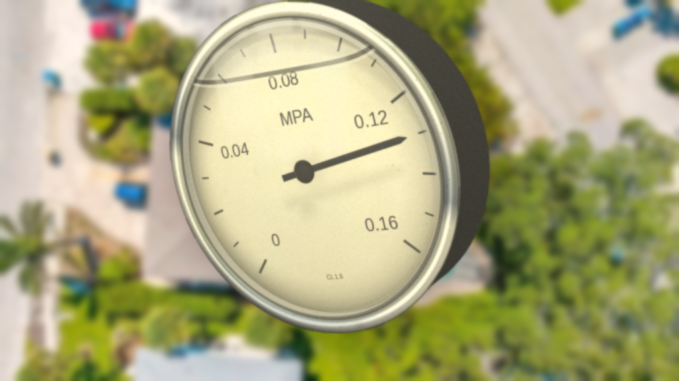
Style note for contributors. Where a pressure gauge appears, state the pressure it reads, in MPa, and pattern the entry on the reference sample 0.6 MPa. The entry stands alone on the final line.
0.13 MPa
